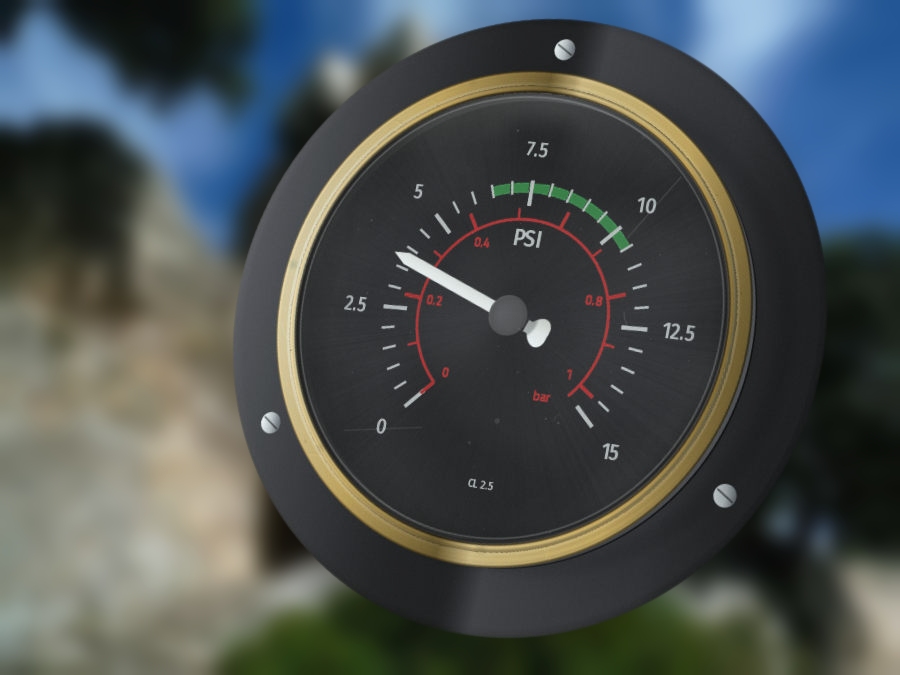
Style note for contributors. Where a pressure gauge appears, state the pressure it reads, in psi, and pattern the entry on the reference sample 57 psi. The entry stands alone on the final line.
3.75 psi
